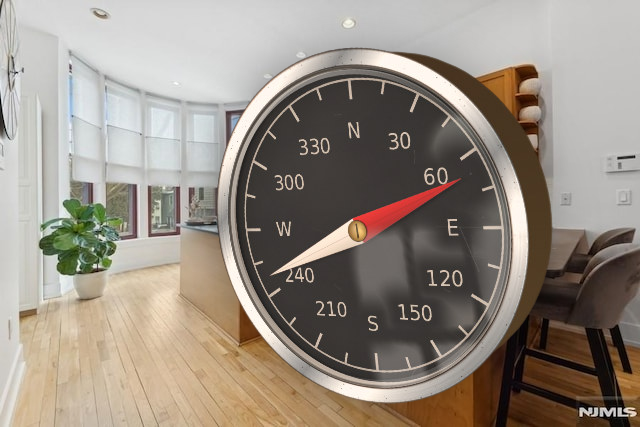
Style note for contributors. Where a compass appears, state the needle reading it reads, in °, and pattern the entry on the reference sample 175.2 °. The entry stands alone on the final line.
67.5 °
